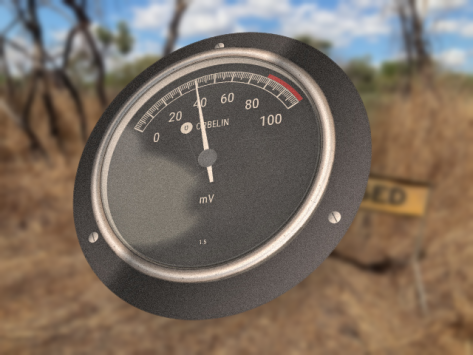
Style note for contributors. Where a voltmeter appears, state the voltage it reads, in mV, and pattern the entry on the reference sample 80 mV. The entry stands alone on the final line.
40 mV
